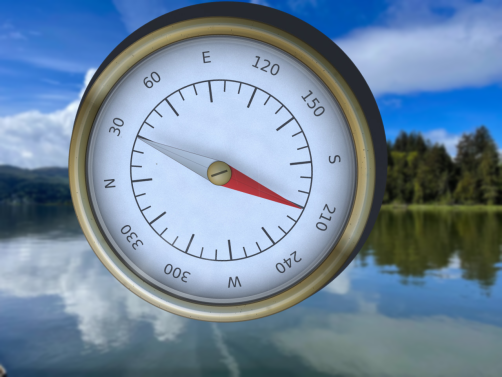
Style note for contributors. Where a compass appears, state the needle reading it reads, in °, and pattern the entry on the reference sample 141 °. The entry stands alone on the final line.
210 °
